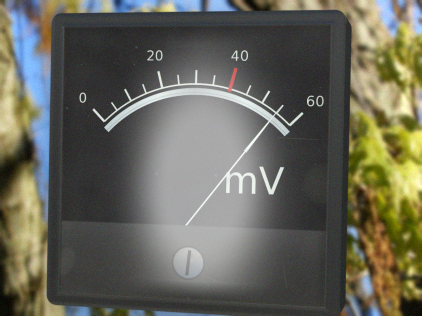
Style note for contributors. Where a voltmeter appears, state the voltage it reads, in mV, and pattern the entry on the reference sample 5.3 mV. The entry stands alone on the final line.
55 mV
